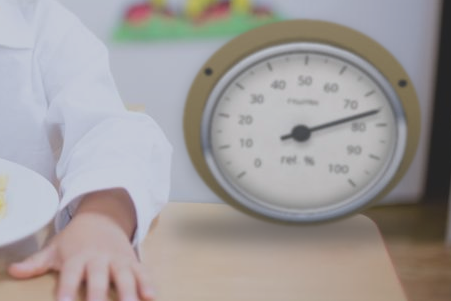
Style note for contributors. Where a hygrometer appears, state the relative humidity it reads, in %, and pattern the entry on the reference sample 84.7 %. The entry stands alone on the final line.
75 %
